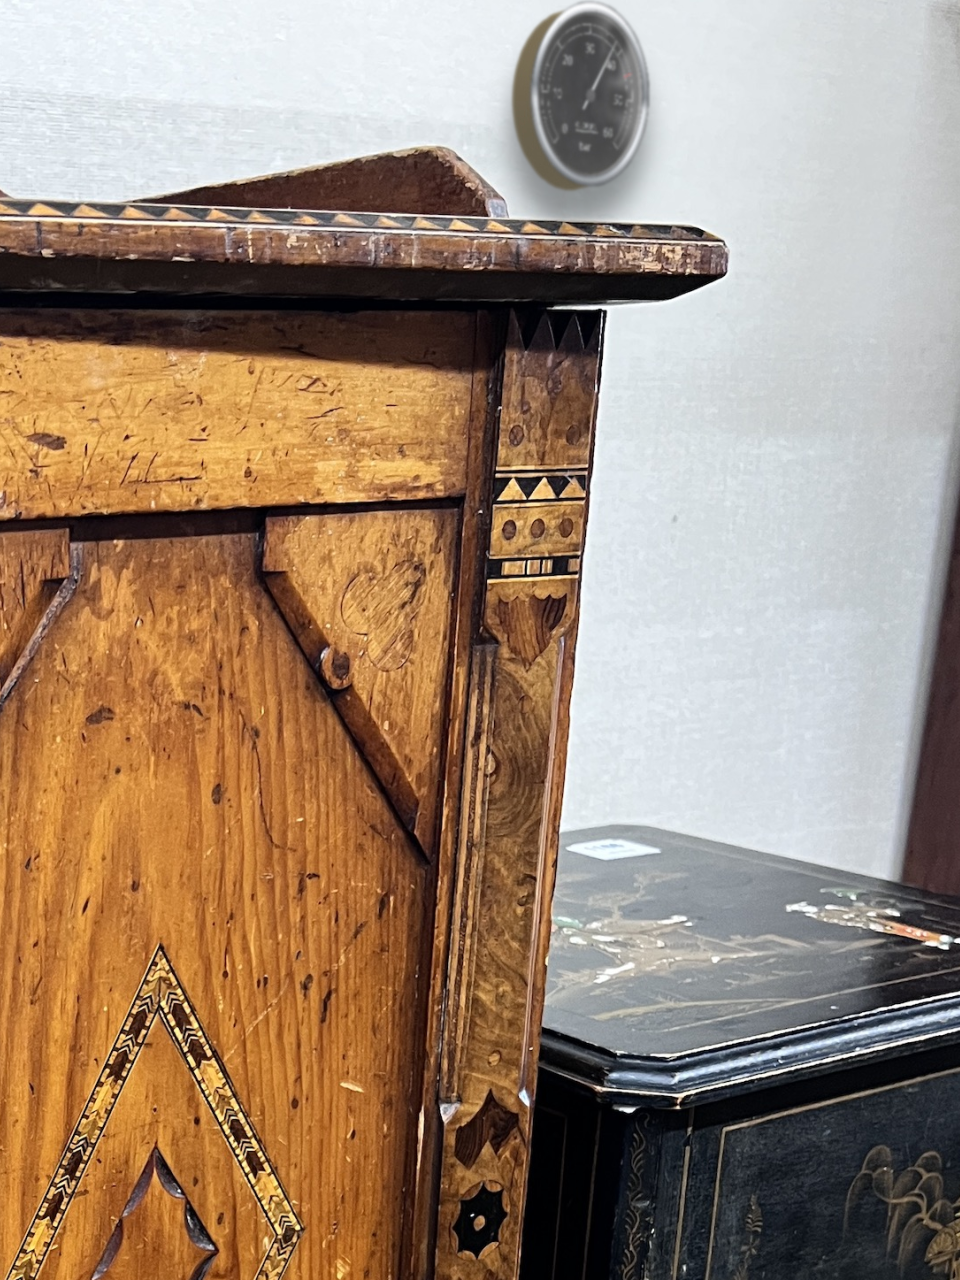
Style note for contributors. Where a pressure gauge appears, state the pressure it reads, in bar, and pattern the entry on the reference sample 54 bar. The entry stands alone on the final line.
37.5 bar
